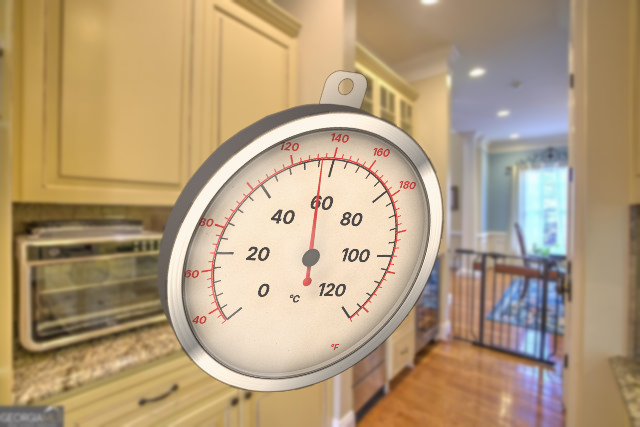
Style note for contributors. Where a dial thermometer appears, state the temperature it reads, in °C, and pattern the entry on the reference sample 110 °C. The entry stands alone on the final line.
56 °C
